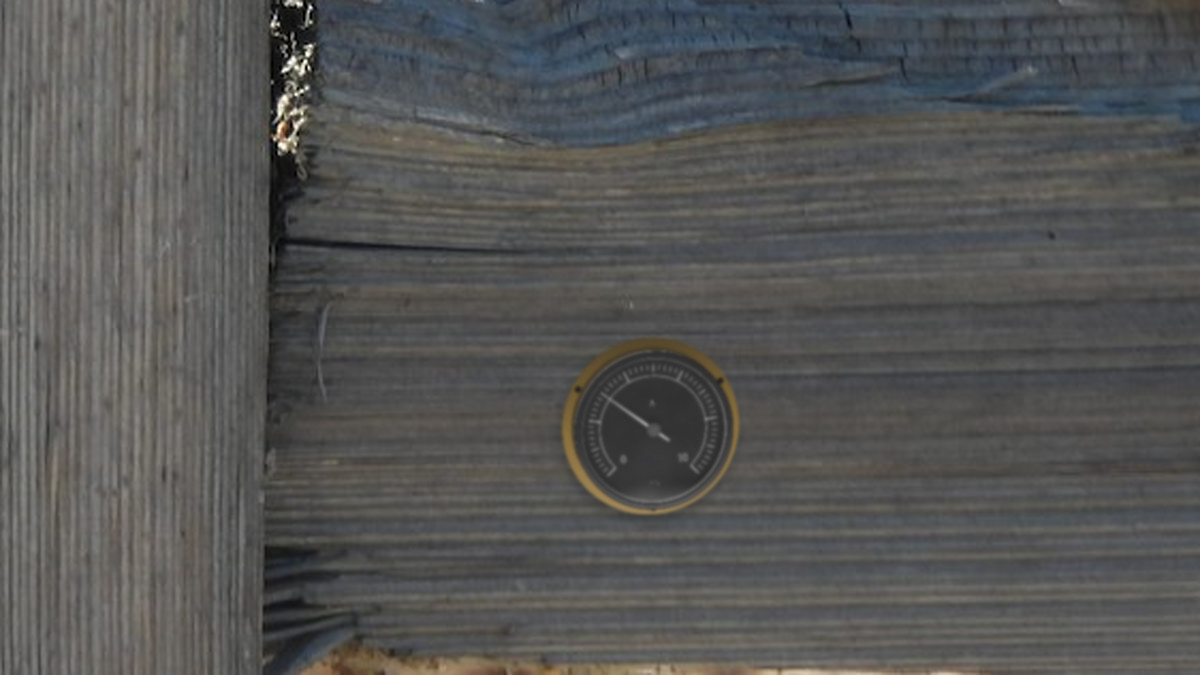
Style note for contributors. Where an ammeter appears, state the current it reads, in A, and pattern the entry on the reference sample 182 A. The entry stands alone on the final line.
3 A
